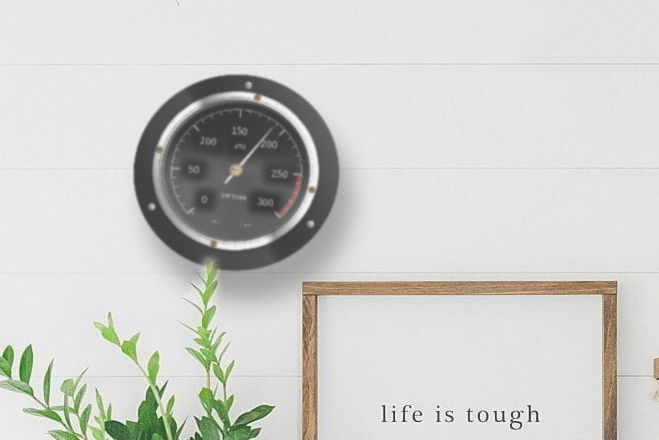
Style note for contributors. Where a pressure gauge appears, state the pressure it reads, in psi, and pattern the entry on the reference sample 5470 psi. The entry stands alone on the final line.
190 psi
